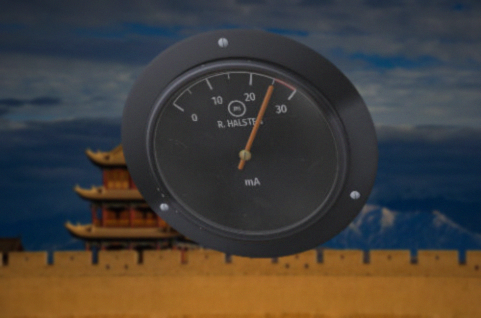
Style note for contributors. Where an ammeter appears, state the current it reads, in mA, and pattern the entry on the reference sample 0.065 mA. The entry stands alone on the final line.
25 mA
